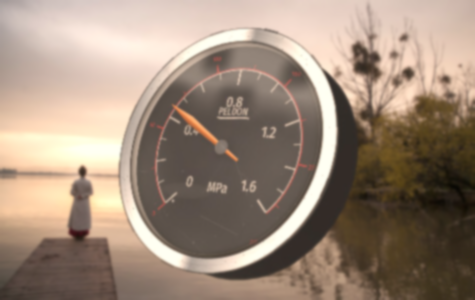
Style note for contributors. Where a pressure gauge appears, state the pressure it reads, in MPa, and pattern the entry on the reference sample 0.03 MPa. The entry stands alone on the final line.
0.45 MPa
